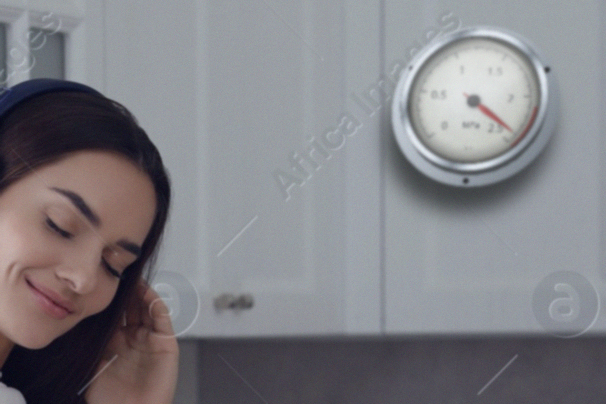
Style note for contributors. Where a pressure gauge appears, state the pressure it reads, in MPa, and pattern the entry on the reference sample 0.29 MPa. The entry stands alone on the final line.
2.4 MPa
